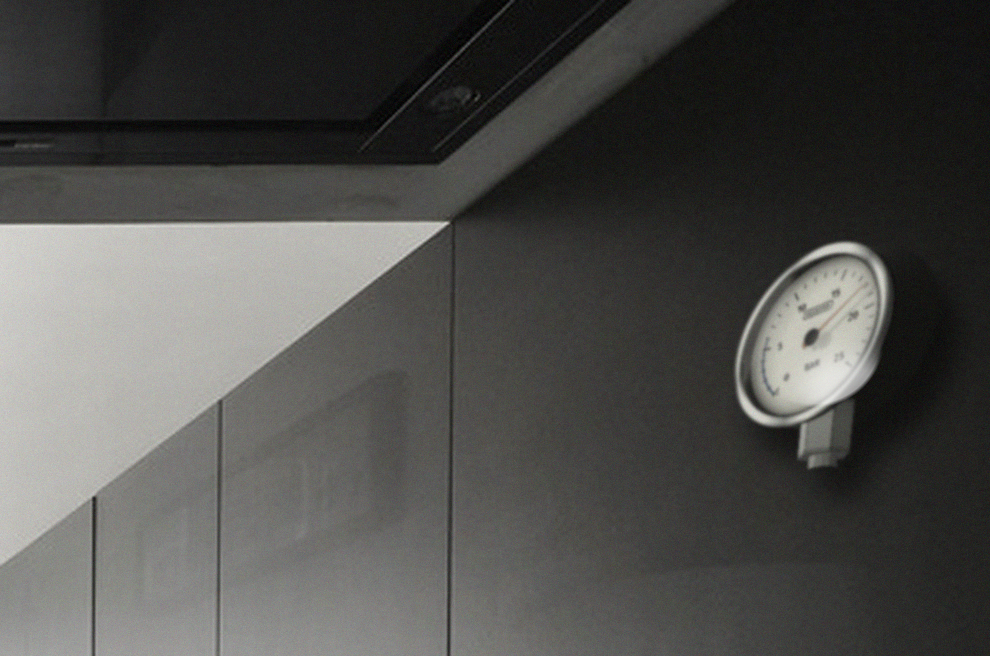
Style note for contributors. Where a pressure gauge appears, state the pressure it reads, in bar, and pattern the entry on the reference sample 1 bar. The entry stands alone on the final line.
18 bar
